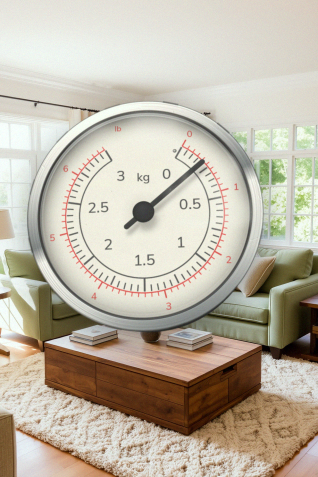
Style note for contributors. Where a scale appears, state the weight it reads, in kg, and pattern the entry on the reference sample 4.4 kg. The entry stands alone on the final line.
0.2 kg
